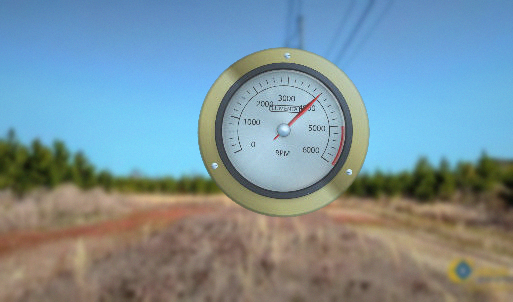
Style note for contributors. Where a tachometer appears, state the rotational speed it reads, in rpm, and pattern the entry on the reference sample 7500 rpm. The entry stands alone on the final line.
4000 rpm
